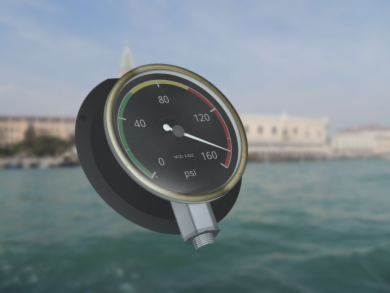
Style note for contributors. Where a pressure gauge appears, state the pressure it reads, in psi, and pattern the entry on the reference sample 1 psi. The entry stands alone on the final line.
150 psi
